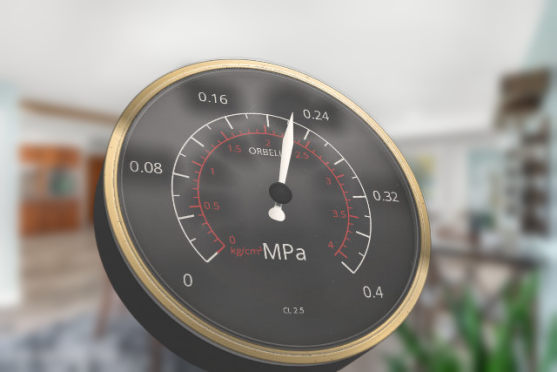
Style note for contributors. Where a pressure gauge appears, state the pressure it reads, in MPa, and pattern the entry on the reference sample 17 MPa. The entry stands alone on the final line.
0.22 MPa
